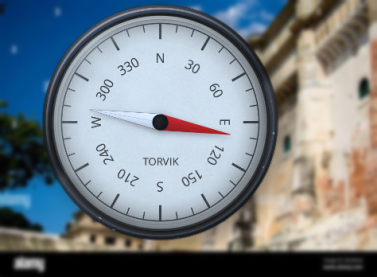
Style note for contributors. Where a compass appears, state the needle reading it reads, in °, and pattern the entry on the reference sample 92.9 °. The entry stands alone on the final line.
100 °
